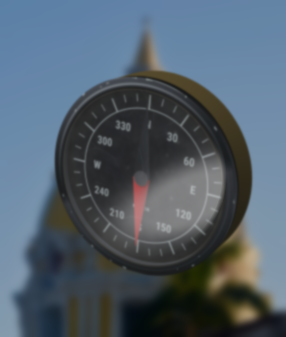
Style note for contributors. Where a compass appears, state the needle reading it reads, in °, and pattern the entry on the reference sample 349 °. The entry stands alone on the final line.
180 °
